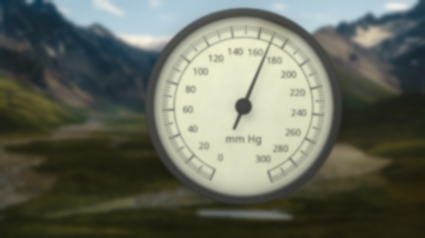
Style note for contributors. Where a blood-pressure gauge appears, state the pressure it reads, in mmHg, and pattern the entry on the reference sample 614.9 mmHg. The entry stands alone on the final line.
170 mmHg
